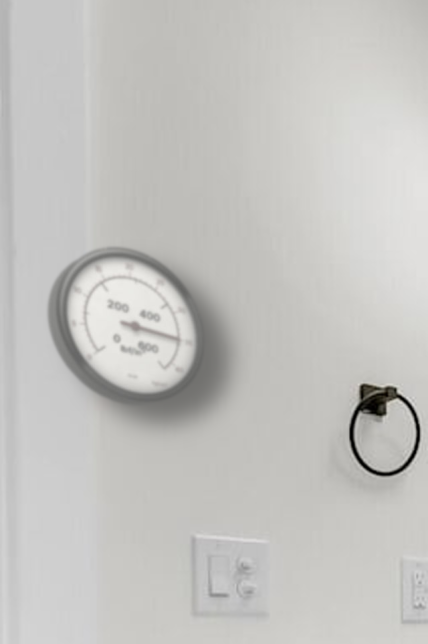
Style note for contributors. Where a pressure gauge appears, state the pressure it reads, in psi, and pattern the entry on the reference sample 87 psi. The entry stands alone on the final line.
500 psi
